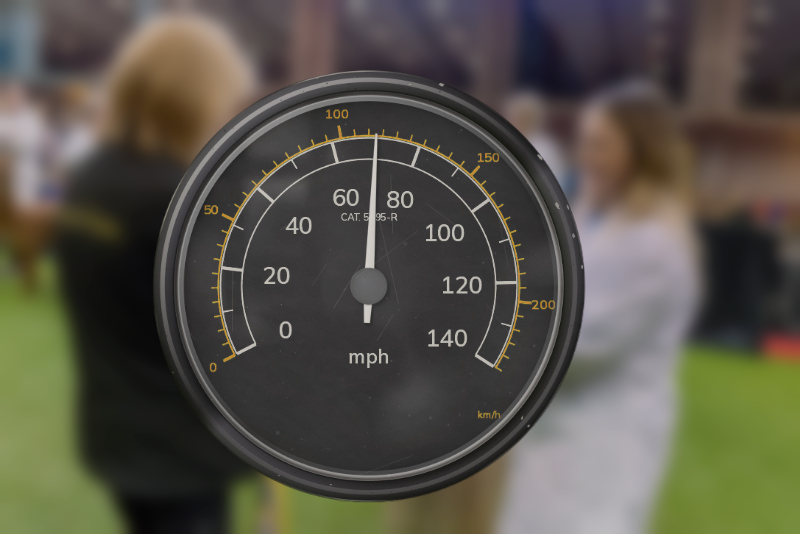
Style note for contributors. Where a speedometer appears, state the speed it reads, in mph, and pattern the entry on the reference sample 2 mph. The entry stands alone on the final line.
70 mph
